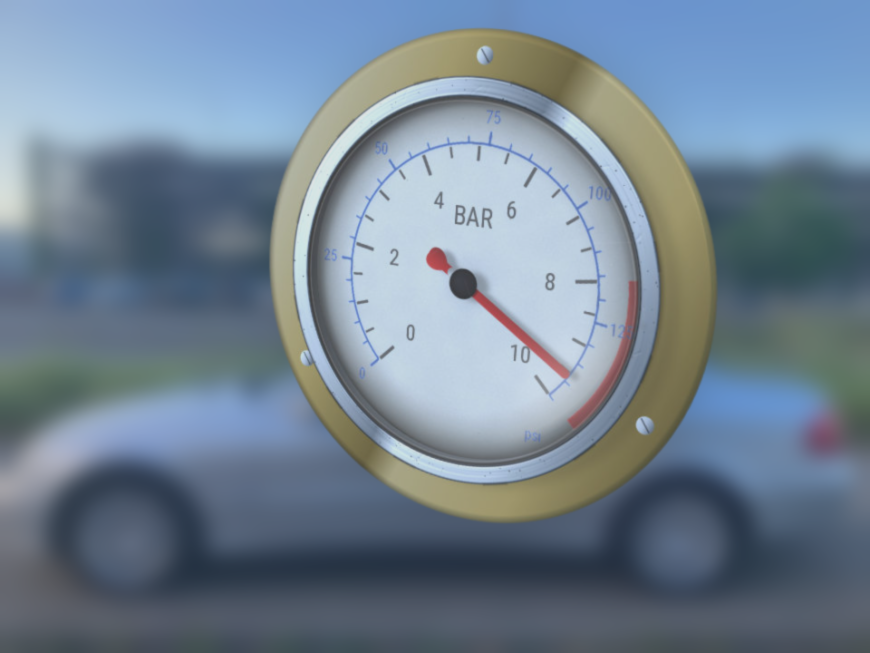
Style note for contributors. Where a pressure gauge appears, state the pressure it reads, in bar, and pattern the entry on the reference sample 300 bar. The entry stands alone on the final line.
9.5 bar
